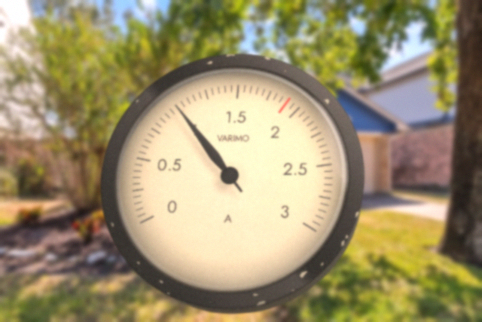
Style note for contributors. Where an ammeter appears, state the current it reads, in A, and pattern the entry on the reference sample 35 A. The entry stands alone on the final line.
1 A
